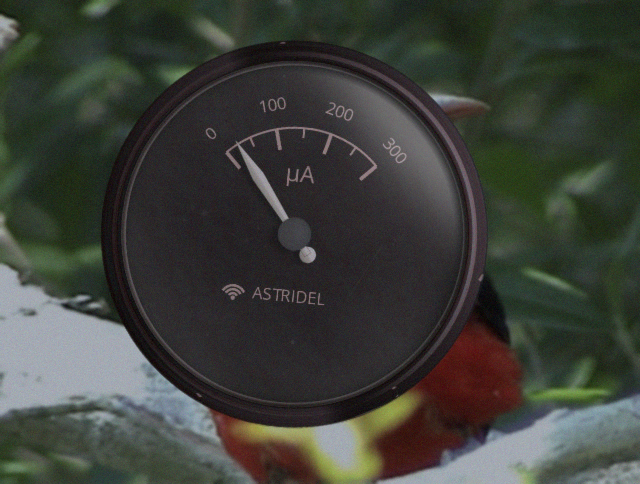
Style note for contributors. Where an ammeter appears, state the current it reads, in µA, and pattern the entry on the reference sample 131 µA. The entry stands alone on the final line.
25 µA
